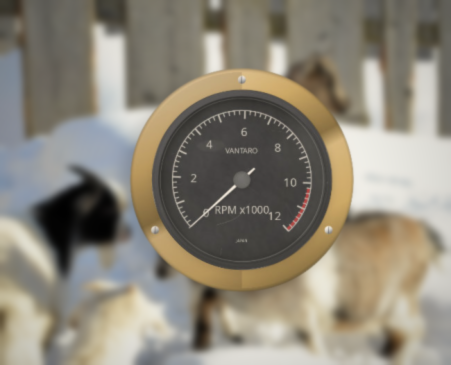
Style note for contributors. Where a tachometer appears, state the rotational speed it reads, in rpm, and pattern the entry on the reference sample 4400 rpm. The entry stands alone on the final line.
0 rpm
